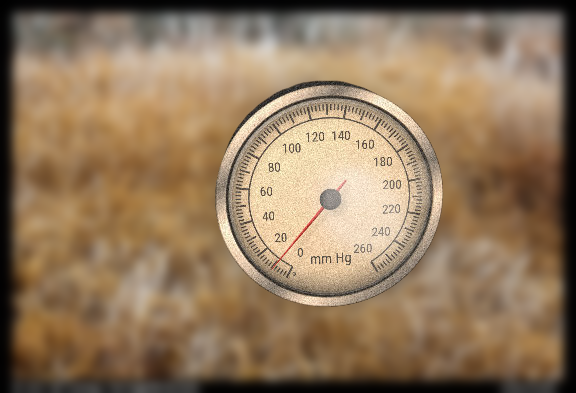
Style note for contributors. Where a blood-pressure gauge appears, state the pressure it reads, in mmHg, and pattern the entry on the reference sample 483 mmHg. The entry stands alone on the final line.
10 mmHg
